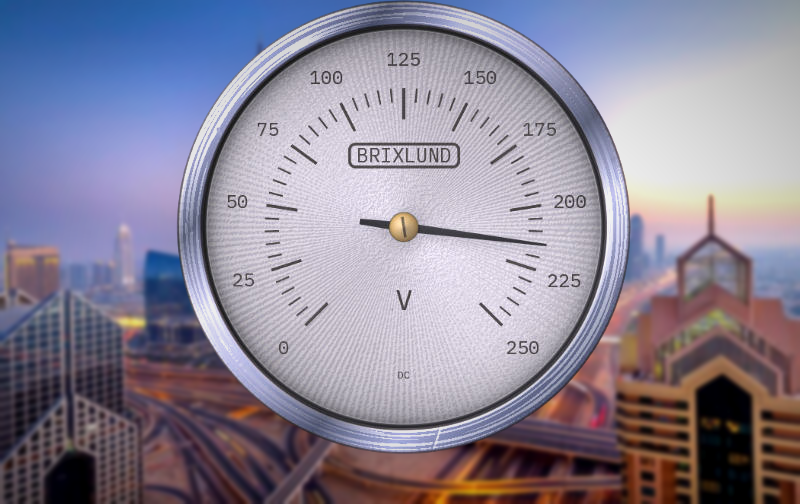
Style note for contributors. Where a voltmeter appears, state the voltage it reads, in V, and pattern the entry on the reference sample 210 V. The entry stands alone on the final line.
215 V
